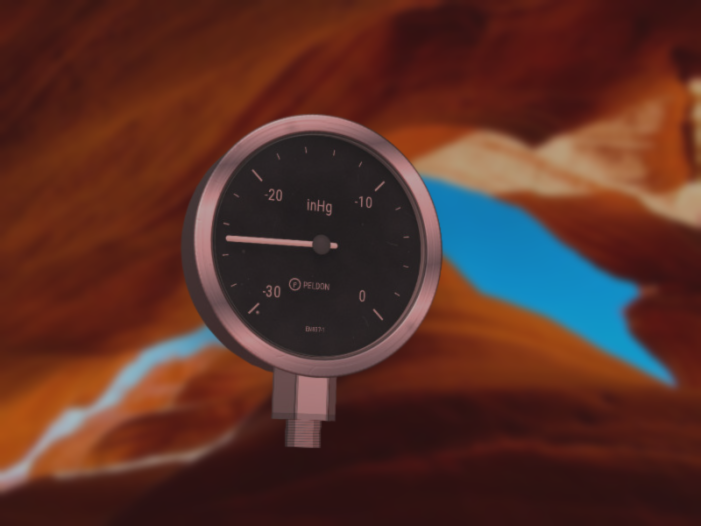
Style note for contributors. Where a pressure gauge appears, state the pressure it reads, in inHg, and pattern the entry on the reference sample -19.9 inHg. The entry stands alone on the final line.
-25 inHg
